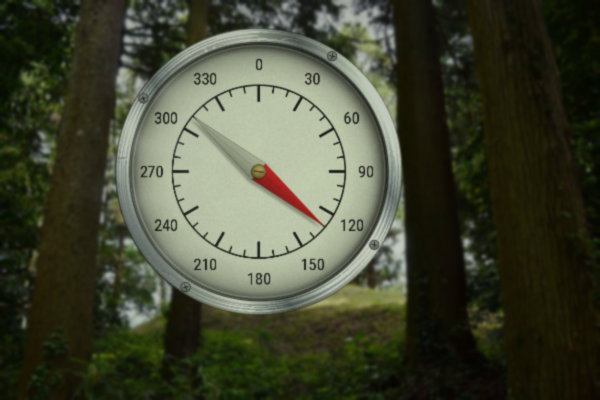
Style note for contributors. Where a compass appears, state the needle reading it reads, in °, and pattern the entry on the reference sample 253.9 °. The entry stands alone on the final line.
130 °
